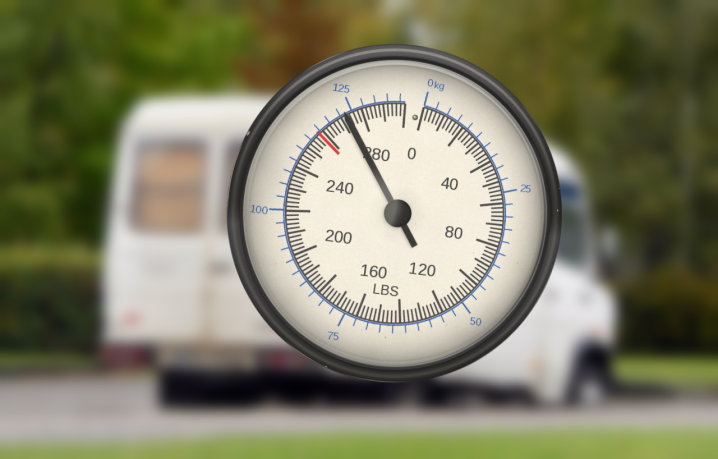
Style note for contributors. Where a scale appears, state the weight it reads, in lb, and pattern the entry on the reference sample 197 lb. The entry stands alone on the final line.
272 lb
